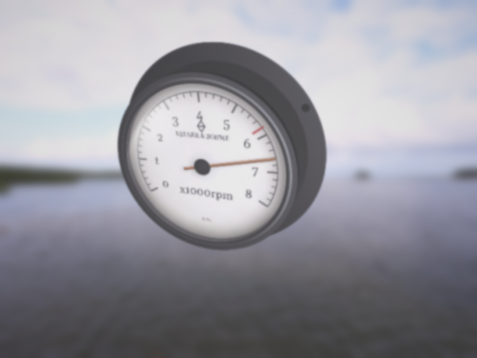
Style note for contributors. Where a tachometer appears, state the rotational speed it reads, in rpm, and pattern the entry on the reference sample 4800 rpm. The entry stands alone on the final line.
6600 rpm
